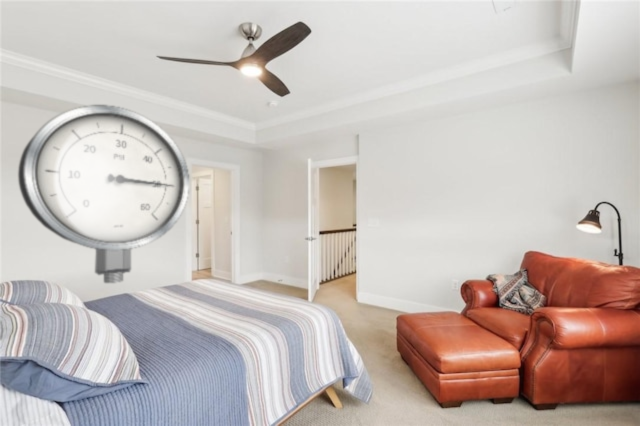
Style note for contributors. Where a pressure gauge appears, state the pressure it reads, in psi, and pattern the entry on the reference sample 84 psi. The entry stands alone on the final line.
50 psi
